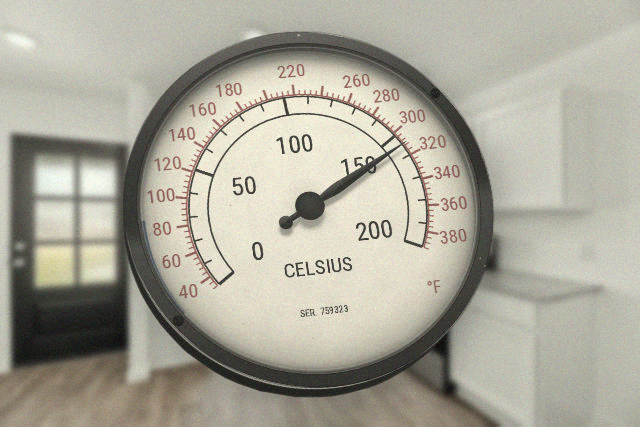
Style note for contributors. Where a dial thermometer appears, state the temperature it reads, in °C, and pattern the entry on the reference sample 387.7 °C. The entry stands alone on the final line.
155 °C
